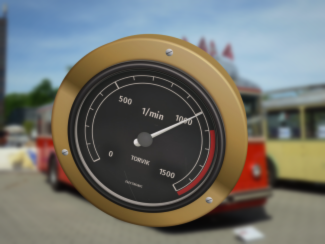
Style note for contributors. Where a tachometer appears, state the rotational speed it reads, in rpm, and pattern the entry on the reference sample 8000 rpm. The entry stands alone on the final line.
1000 rpm
